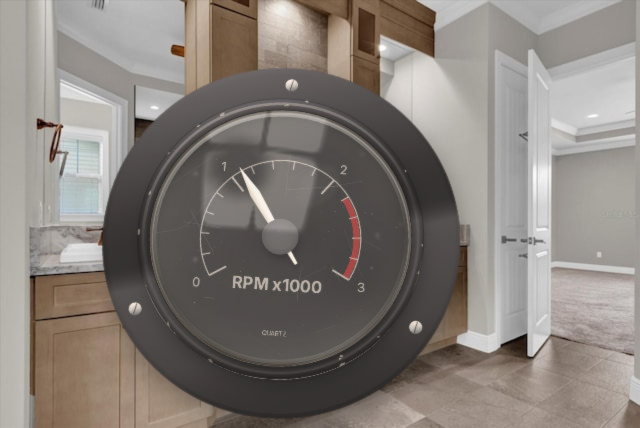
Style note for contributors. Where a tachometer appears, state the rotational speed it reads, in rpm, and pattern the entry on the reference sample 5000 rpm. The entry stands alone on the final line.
1100 rpm
